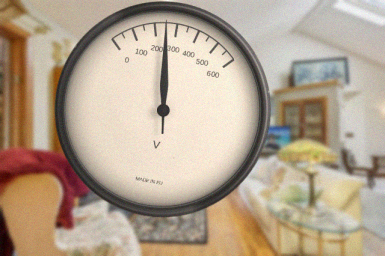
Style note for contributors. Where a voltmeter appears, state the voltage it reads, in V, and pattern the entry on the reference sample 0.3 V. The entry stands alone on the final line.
250 V
